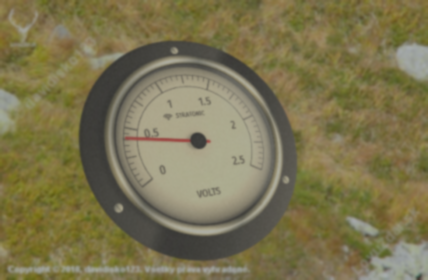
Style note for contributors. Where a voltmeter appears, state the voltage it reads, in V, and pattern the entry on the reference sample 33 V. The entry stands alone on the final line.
0.4 V
